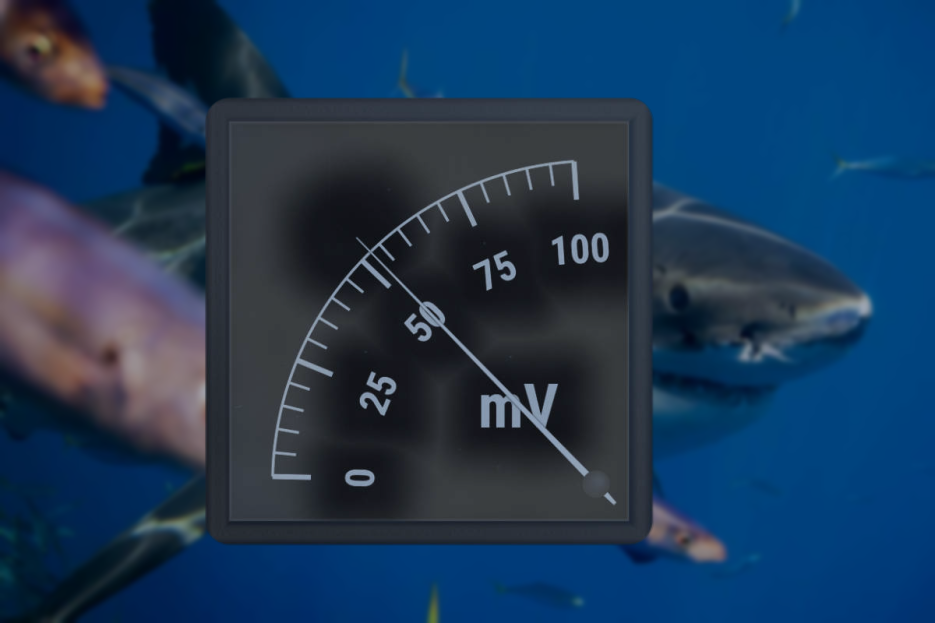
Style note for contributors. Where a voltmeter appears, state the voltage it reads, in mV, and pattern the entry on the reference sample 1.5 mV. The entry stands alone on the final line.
52.5 mV
